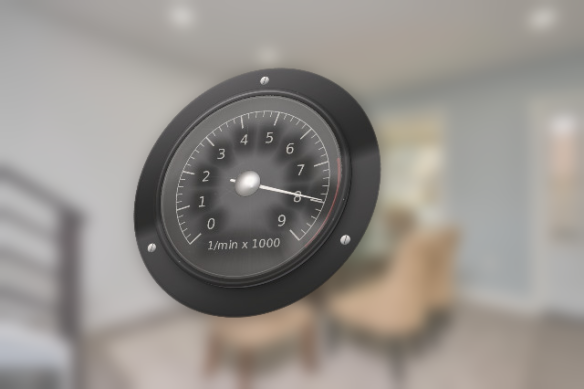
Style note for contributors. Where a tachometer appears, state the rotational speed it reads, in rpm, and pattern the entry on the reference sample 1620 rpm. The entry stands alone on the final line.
8000 rpm
